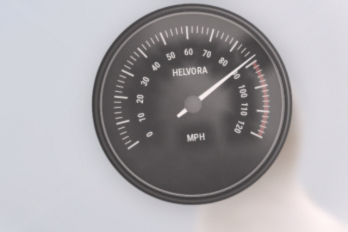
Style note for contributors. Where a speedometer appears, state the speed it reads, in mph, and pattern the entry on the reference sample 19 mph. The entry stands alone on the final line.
88 mph
